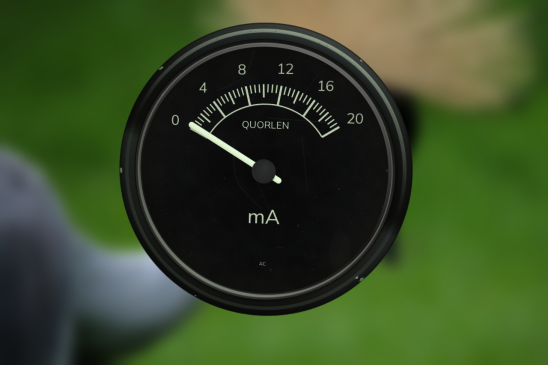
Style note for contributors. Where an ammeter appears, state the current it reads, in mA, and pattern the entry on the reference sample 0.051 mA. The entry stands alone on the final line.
0.5 mA
